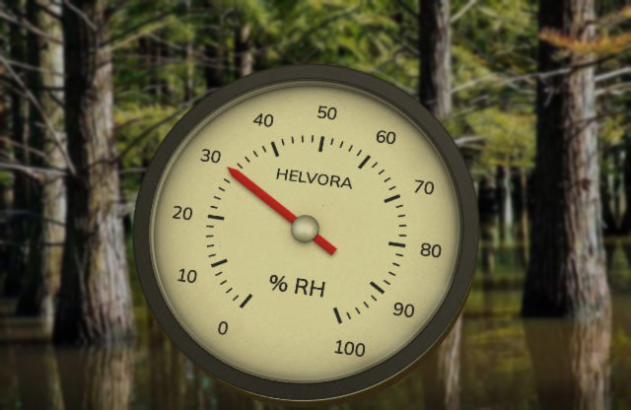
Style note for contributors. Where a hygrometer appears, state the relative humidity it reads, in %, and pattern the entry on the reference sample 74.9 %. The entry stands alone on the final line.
30 %
